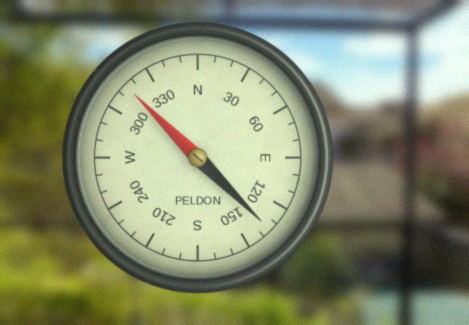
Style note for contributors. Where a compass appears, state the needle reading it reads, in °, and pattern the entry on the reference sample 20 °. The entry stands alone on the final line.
315 °
